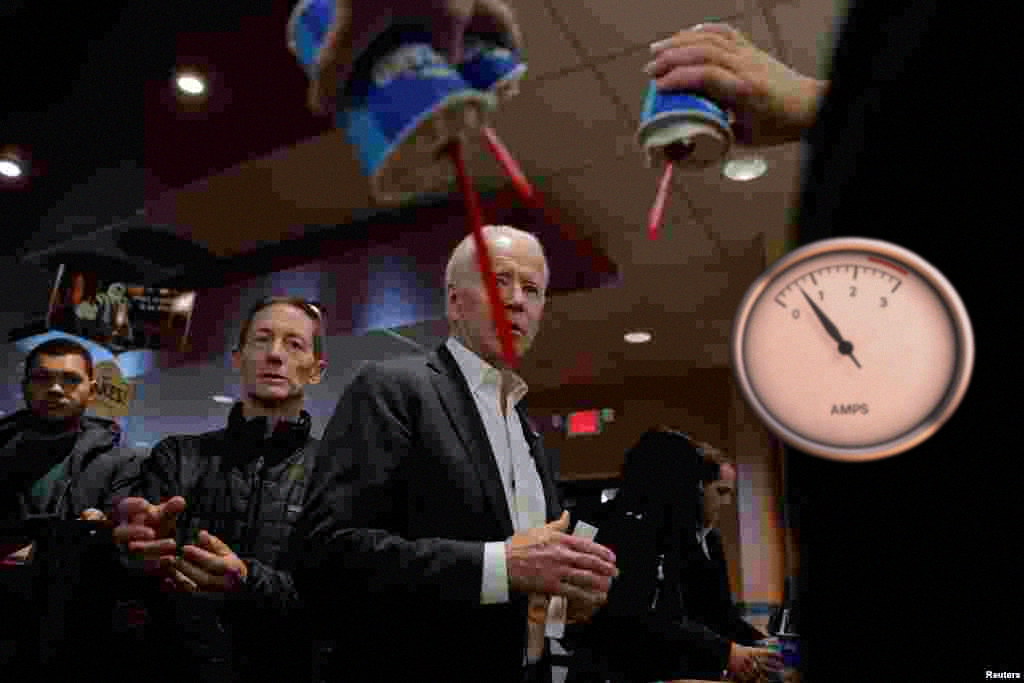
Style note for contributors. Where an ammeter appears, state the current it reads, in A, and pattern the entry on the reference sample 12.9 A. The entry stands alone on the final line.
0.6 A
